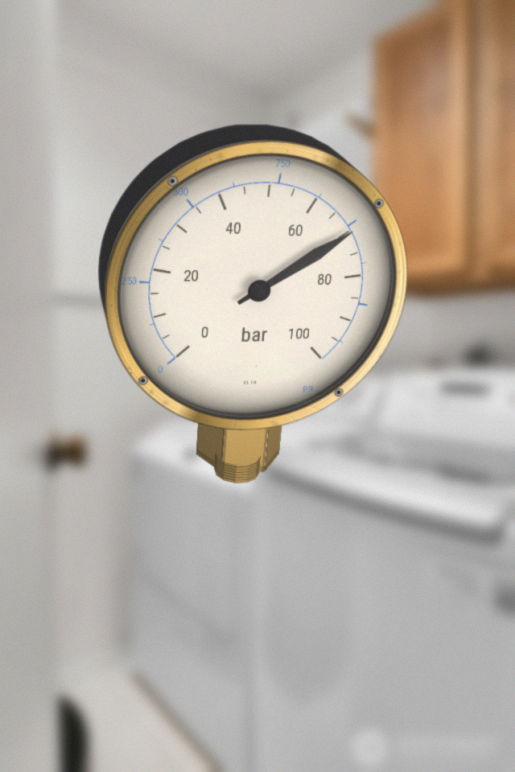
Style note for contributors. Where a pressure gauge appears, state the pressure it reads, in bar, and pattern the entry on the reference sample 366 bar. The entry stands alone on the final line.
70 bar
